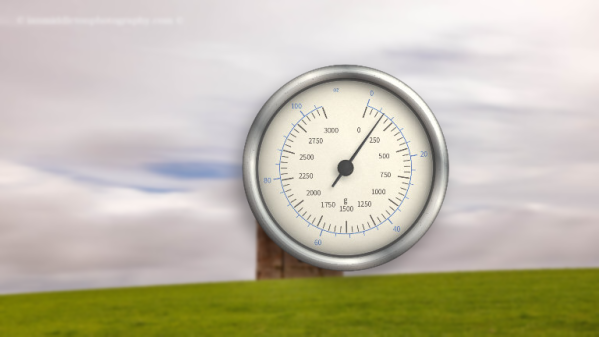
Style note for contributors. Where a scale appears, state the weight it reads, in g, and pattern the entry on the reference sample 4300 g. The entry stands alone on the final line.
150 g
